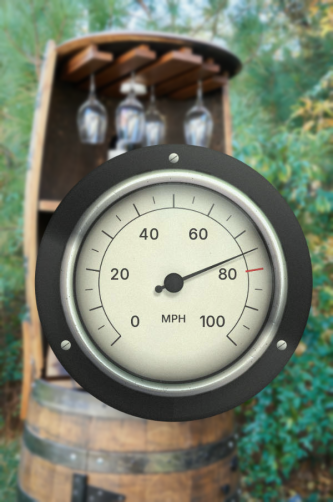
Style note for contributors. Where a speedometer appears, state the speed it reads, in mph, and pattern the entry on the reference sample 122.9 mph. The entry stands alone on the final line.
75 mph
